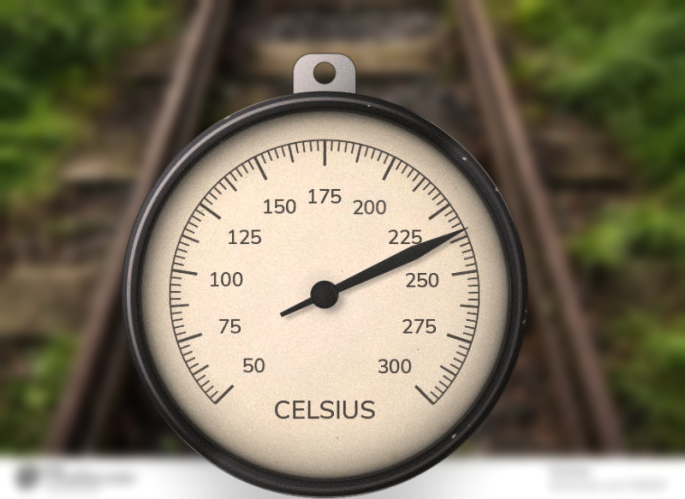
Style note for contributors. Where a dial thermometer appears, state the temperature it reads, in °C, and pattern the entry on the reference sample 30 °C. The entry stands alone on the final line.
235 °C
